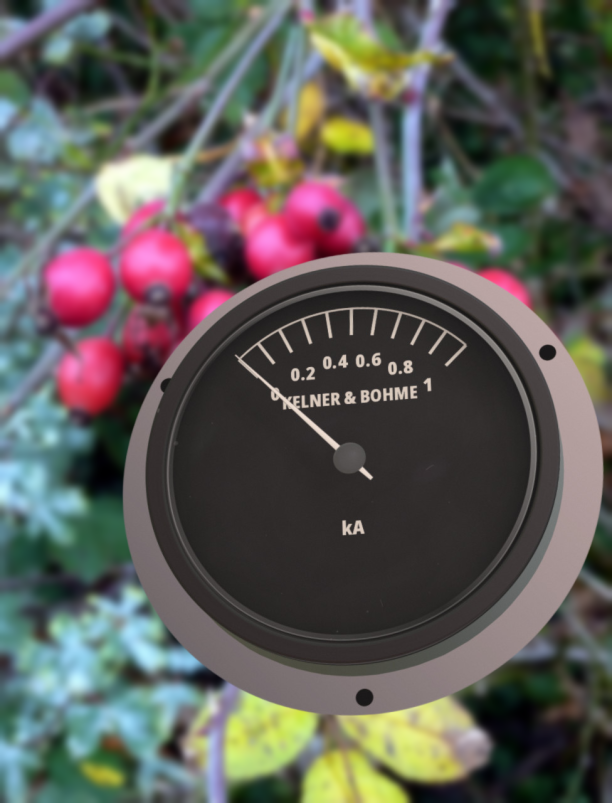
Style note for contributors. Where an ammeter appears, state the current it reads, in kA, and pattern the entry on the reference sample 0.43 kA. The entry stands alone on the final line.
0 kA
